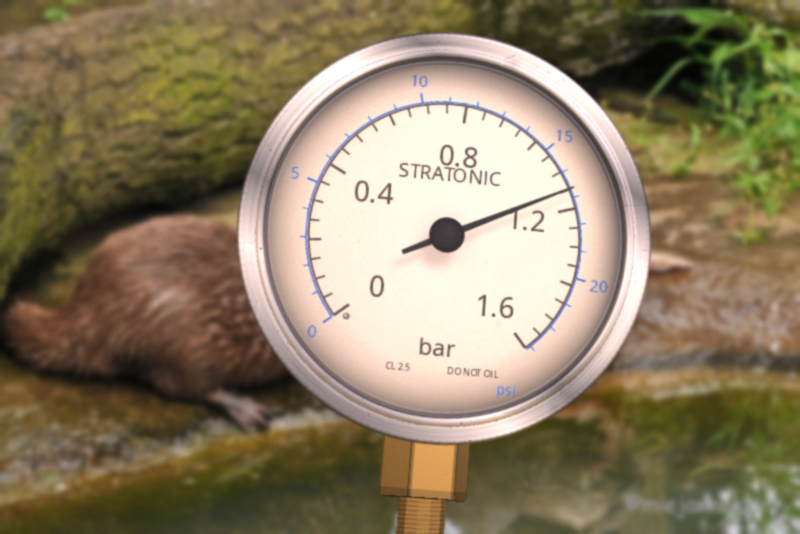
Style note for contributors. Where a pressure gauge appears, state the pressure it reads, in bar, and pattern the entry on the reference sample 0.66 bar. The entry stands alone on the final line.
1.15 bar
